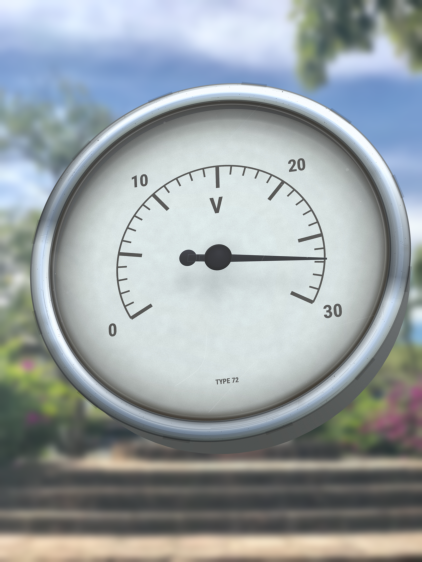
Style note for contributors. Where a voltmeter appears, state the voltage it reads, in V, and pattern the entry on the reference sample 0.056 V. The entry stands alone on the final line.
27 V
